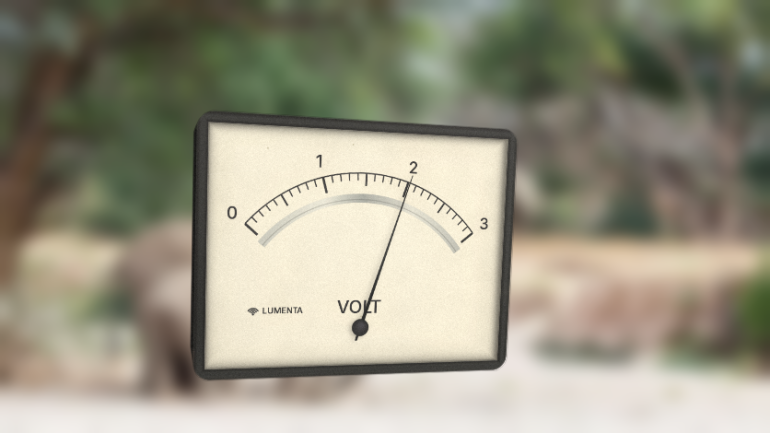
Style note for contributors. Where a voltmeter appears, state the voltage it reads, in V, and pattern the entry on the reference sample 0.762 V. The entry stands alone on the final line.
2 V
